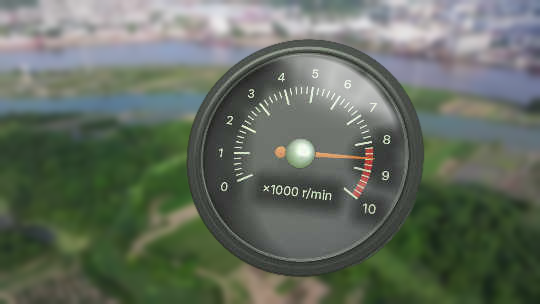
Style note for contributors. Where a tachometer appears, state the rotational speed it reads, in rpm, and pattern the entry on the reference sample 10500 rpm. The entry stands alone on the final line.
8600 rpm
